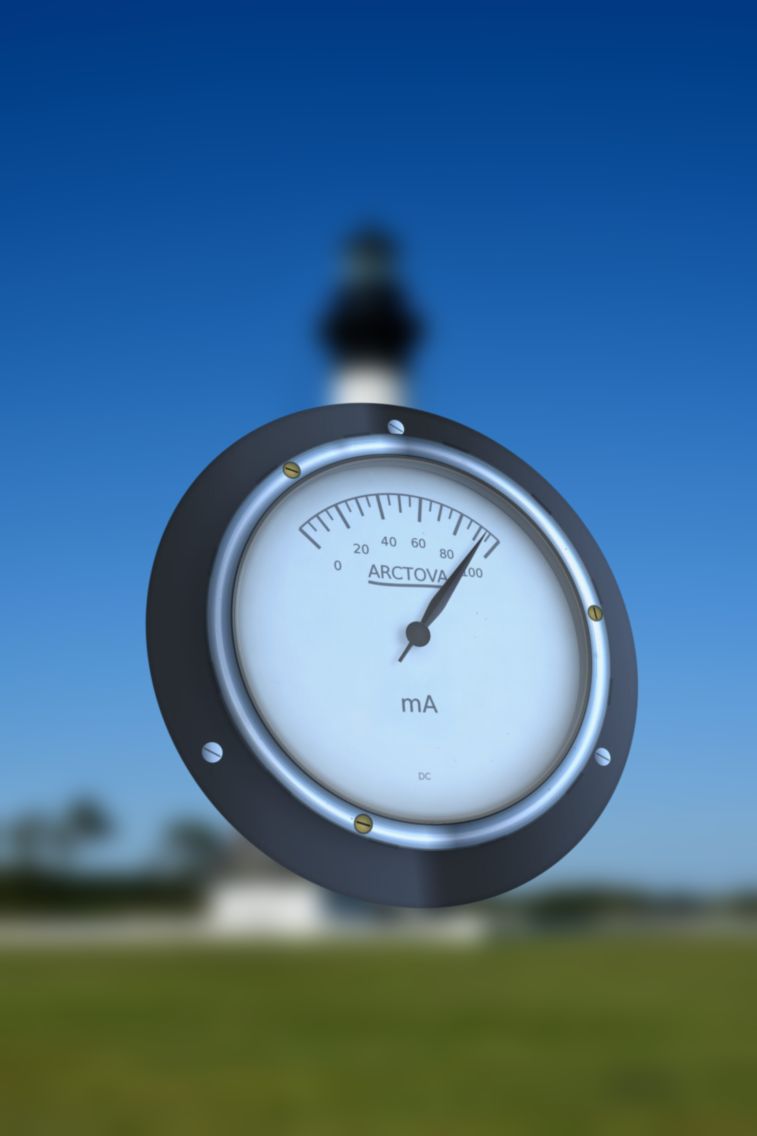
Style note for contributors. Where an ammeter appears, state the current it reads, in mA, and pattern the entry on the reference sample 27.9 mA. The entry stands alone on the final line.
92.5 mA
